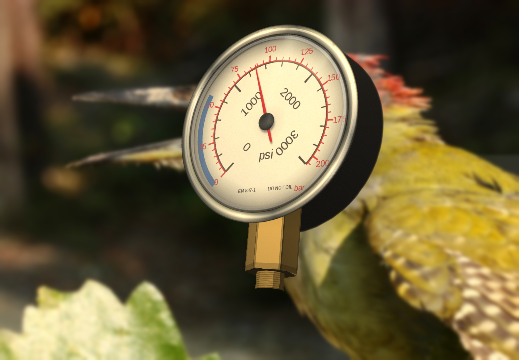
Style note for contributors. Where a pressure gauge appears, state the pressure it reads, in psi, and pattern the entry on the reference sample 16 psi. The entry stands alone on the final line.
1300 psi
